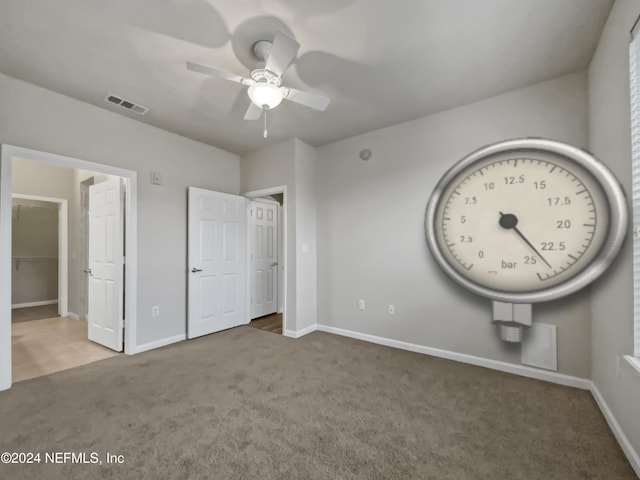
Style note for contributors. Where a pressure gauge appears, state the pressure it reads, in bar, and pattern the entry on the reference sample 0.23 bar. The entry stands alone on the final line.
24 bar
